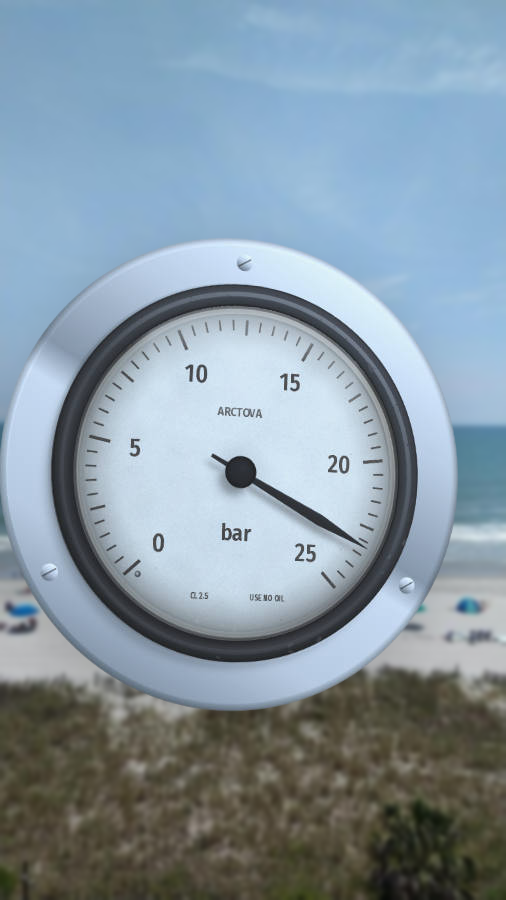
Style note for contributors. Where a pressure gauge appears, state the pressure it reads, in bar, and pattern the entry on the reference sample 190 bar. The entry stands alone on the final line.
23.25 bar
